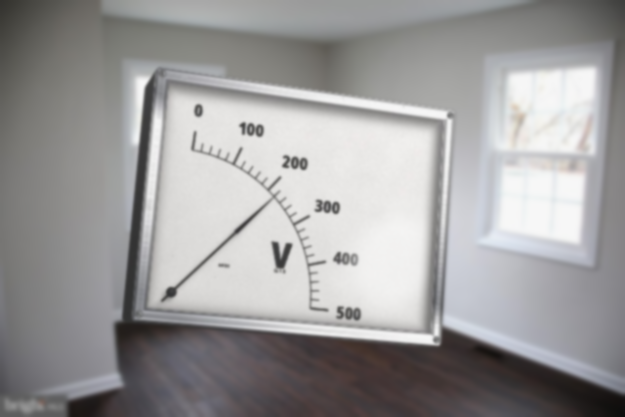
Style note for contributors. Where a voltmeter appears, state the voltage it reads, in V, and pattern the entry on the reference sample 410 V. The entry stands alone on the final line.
220 V
